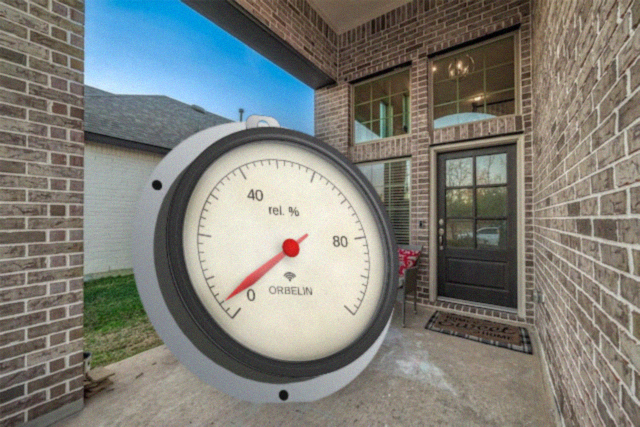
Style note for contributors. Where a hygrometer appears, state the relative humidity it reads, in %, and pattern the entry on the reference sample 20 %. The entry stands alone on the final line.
4 %
